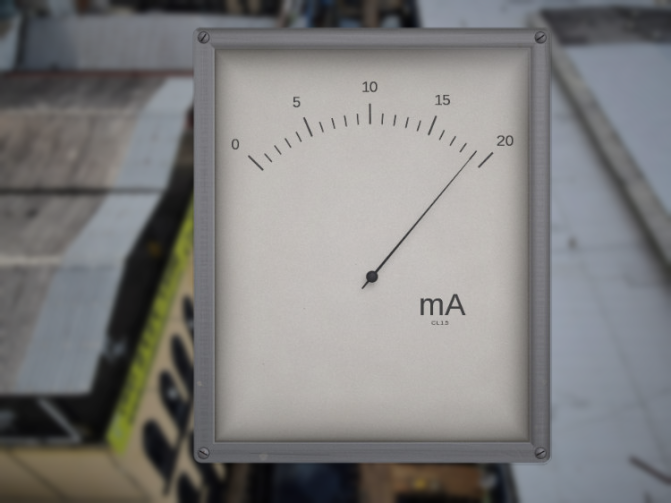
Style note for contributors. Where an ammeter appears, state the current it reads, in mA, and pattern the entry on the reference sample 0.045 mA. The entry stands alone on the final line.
19 mA
